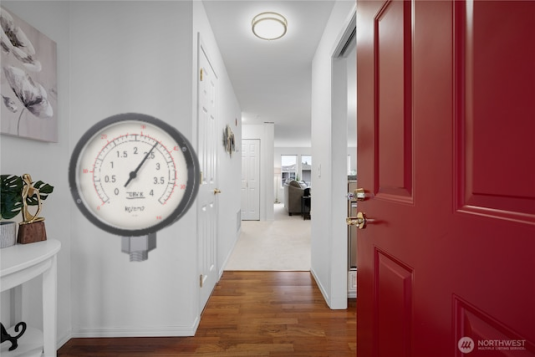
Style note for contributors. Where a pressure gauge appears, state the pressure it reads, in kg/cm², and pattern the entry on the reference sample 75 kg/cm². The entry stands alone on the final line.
2.5 kg/cm²
